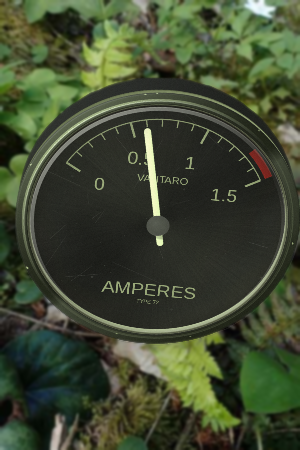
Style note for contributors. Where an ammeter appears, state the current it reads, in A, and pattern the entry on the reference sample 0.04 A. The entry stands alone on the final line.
0.6 A
